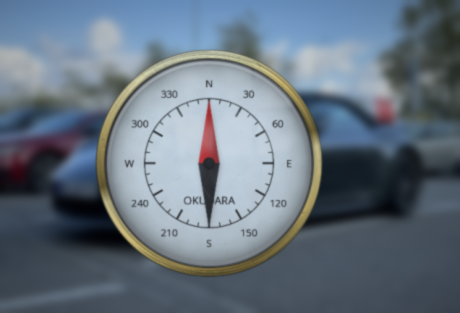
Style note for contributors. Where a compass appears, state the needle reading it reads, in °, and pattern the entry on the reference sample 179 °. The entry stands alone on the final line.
0 °
